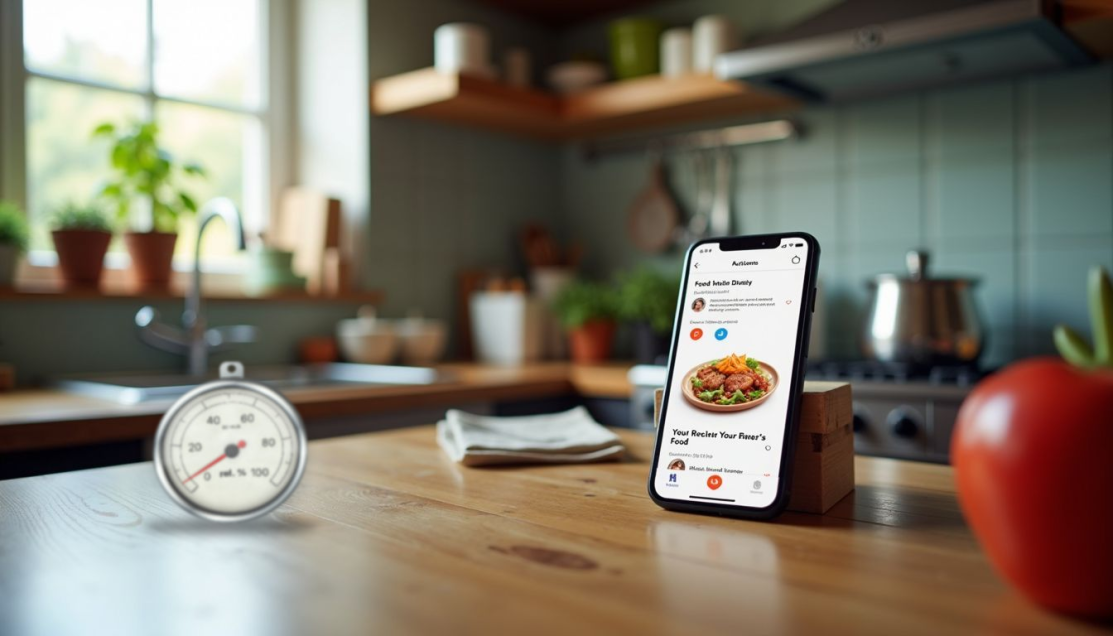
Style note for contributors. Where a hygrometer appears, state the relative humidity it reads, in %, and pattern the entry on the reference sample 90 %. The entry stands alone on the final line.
5 %
